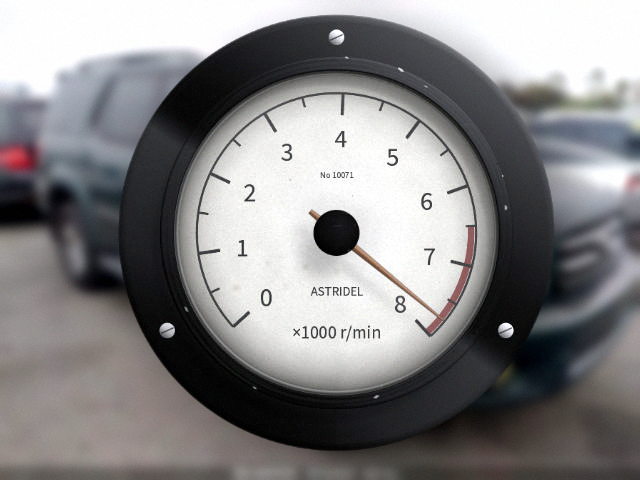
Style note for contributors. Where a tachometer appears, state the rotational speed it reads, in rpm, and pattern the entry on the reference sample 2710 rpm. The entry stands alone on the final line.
7750 rpm
